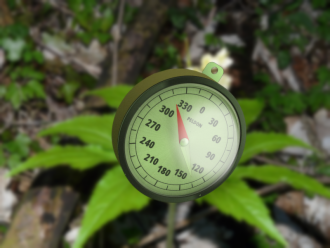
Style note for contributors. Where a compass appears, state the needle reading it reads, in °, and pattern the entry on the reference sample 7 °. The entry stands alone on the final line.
315 °
